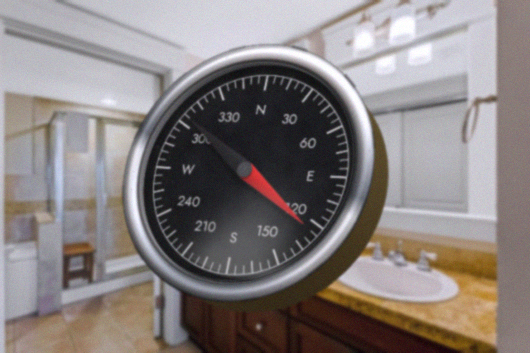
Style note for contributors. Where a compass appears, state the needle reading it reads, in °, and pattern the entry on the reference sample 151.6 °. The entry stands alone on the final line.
125 °
